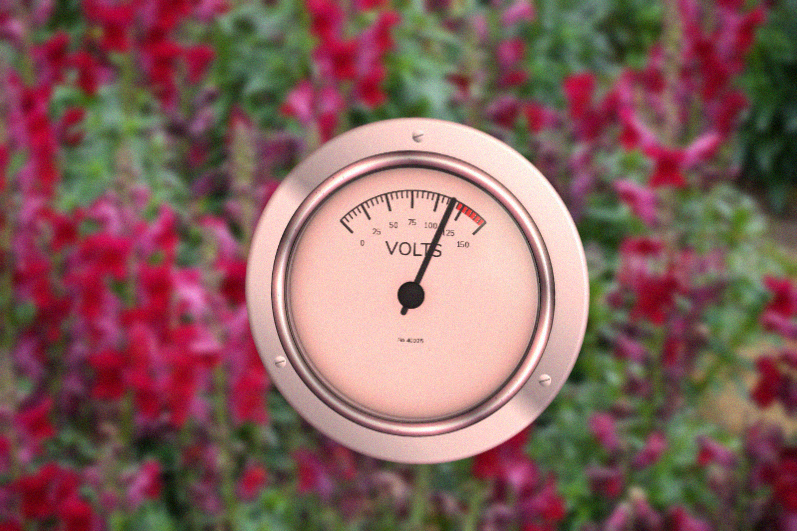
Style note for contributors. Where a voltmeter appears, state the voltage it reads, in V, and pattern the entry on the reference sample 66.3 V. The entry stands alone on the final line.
115 V
